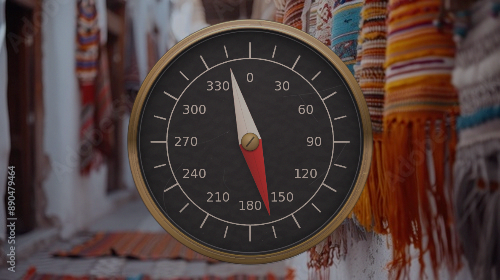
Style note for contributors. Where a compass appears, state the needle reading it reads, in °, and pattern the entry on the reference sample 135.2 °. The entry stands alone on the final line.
165 °
